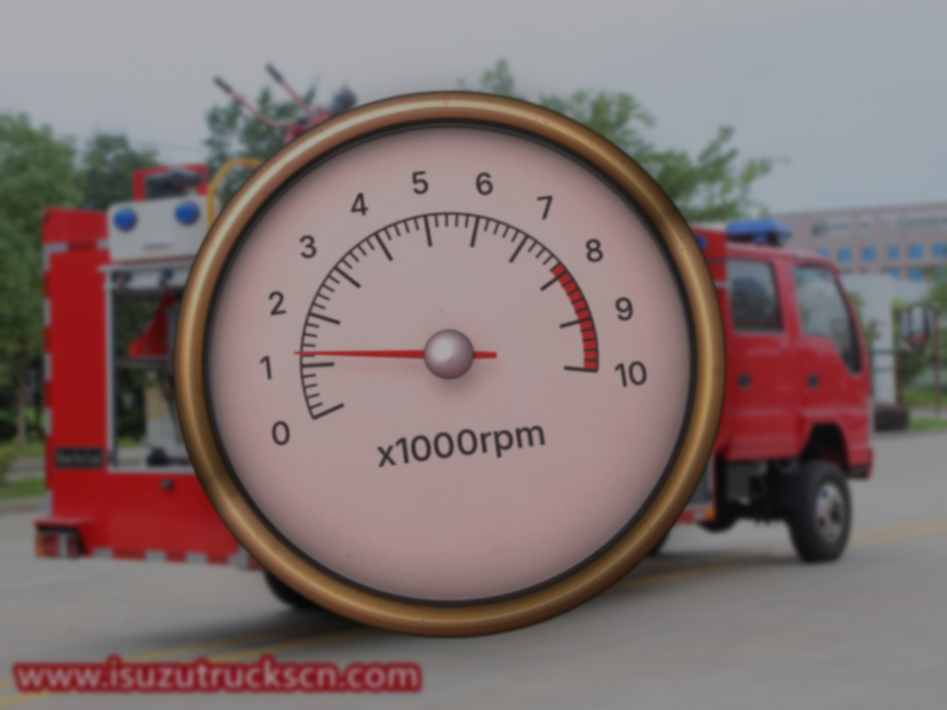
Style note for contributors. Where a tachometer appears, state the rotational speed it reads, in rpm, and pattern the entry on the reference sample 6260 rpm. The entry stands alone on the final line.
1200 rpm
